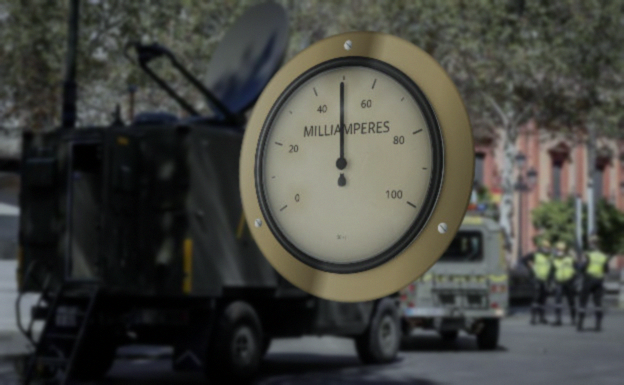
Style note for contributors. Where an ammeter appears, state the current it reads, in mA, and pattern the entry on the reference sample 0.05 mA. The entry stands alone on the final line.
50 mA
